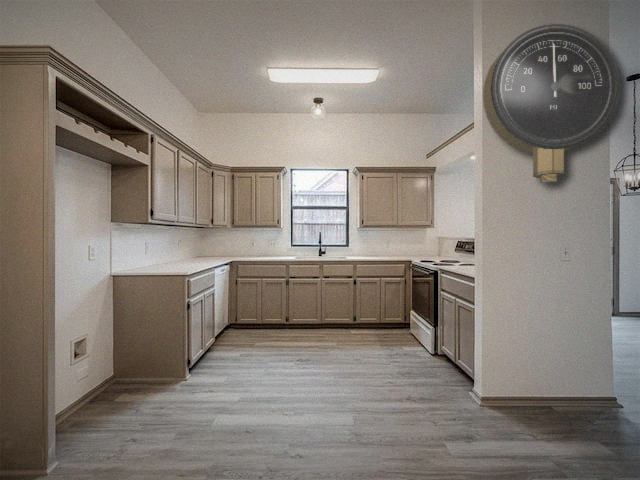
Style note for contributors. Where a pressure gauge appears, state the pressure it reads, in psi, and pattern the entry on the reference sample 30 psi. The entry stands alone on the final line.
50 psi
